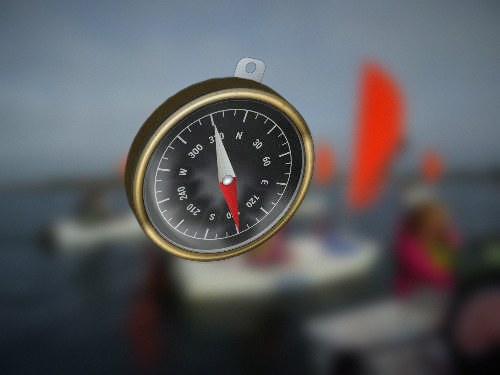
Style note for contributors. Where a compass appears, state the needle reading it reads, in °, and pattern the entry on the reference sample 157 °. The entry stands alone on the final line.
150 °
